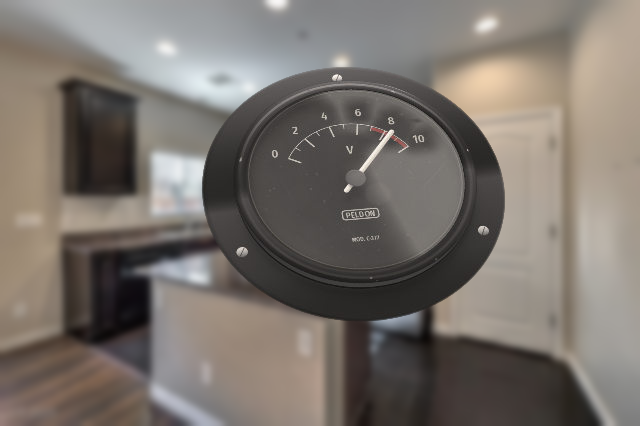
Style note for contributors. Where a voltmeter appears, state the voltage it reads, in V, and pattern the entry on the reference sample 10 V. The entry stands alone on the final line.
8.5 V
